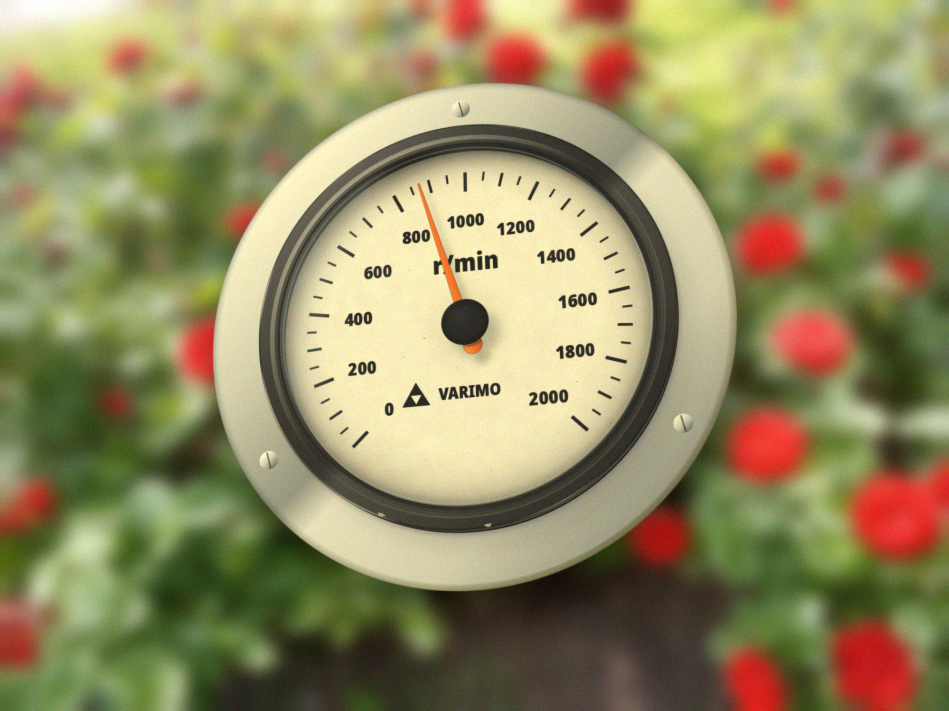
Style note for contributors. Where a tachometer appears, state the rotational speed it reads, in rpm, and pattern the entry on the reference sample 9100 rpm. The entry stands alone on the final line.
875 rpm
